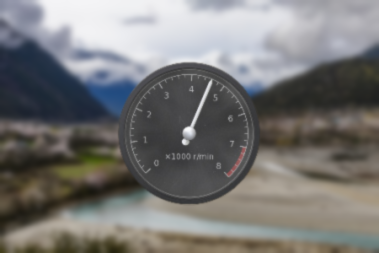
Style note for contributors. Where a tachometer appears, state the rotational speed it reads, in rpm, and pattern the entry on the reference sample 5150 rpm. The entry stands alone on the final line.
4600 rpm
